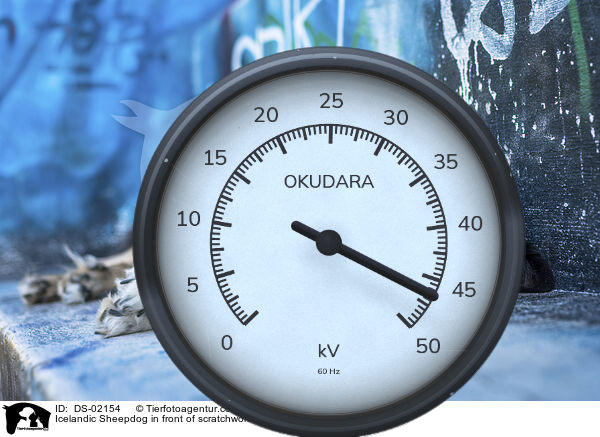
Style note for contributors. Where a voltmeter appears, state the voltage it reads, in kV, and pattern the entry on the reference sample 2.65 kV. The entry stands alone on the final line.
46.5 kV
